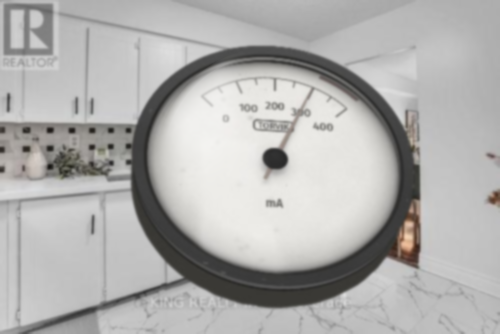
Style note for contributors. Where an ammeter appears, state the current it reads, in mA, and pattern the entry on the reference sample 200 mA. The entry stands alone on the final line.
300 mA
